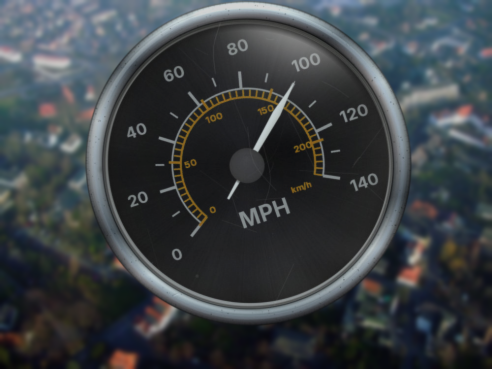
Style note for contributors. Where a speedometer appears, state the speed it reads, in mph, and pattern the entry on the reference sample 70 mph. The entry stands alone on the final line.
100 mph
